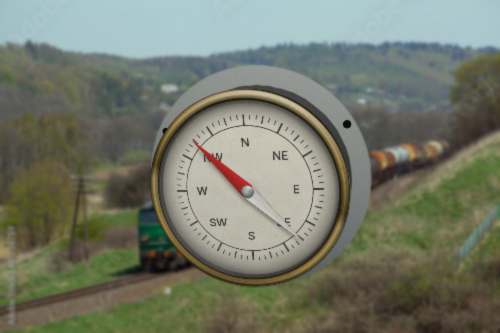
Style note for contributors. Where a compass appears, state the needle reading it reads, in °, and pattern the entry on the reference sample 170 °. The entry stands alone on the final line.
315 °
